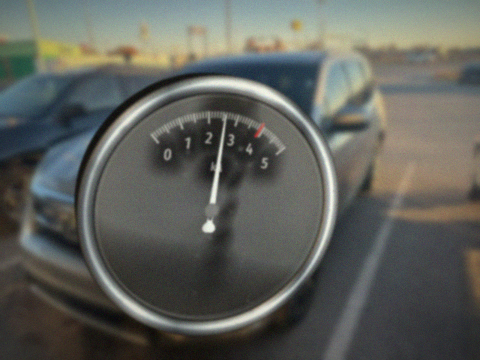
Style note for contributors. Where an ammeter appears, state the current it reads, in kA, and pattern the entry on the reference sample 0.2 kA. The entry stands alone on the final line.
2.5 kA
